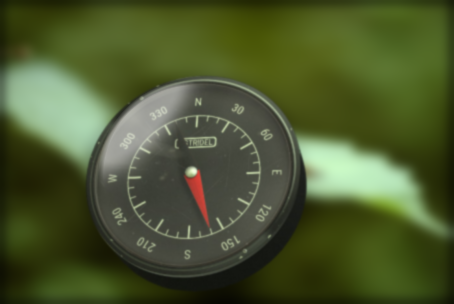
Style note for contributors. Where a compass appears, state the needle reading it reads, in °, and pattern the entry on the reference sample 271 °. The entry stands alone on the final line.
160 °
